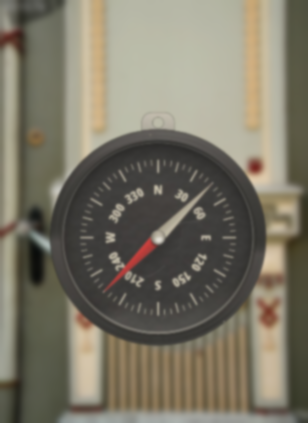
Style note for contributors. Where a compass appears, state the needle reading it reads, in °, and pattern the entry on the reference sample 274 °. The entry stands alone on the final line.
225 °
